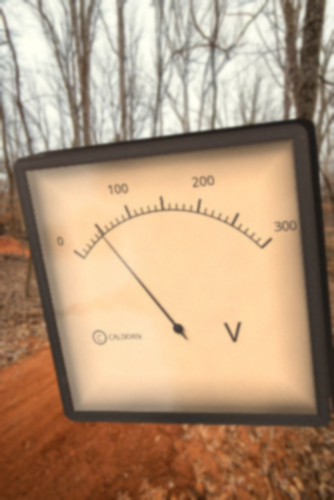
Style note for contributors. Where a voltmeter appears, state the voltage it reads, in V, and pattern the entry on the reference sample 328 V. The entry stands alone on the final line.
50 V
